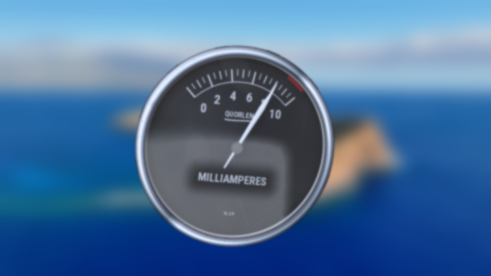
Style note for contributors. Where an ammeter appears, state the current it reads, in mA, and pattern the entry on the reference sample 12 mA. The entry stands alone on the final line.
8 mA
